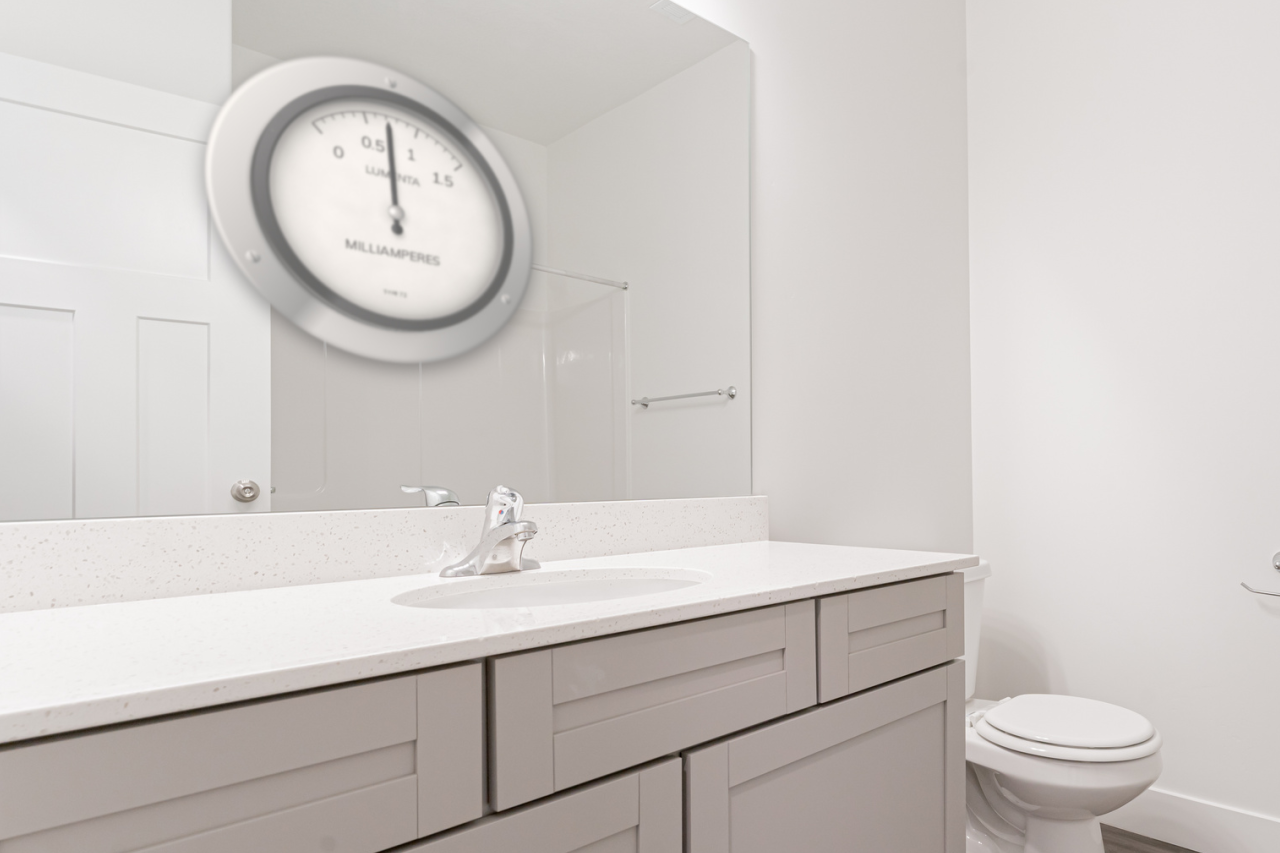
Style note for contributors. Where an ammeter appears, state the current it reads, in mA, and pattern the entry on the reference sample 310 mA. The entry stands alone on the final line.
0.7 mA
